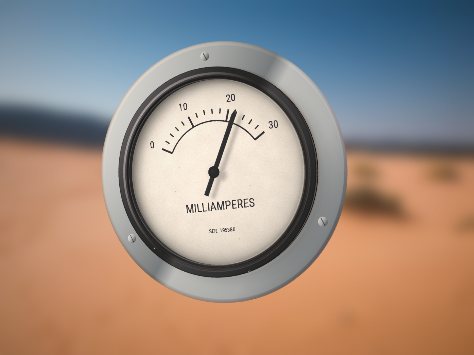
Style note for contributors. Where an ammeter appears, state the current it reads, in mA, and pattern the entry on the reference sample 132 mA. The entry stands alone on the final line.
22 mA
